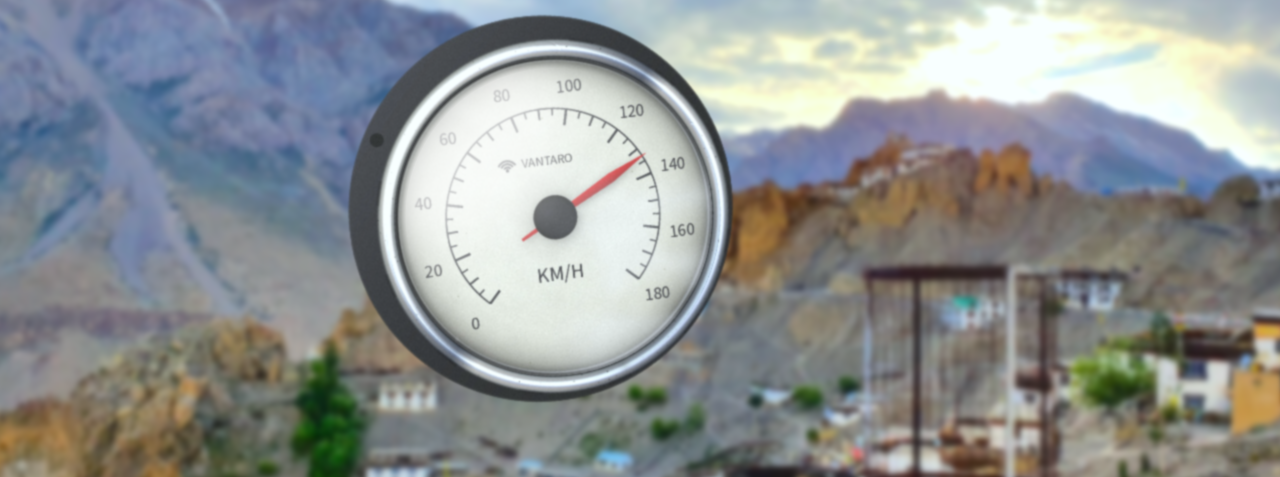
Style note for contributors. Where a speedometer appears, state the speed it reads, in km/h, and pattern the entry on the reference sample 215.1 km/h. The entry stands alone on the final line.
132.5 km/h
